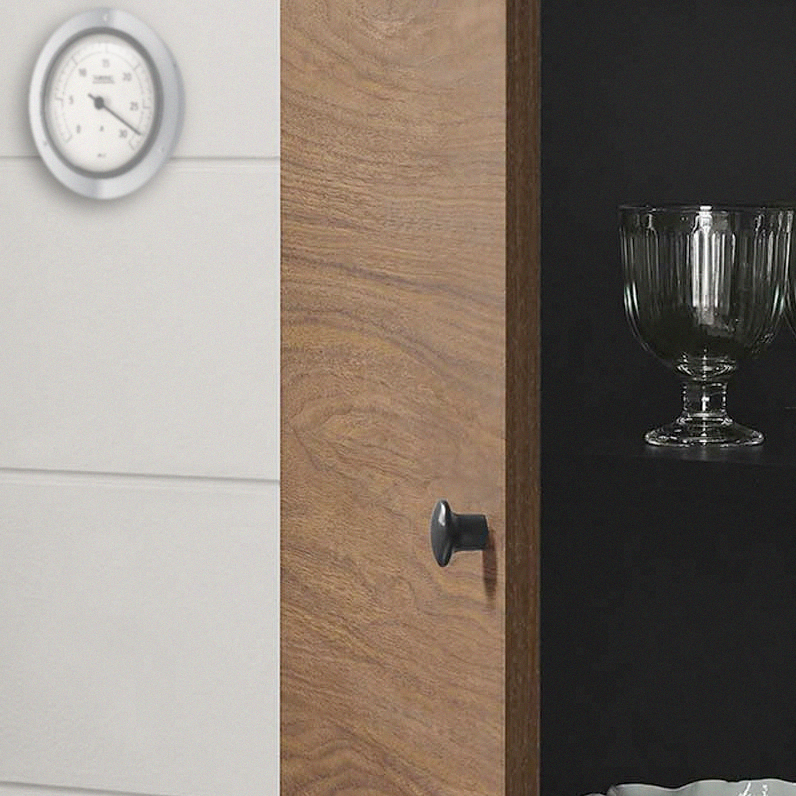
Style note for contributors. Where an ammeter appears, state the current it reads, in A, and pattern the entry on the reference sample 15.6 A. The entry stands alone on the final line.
28 A
